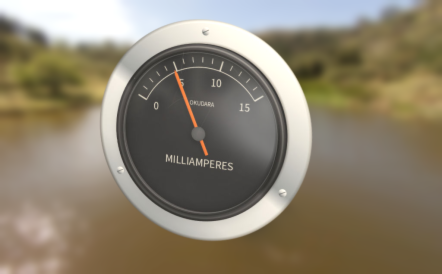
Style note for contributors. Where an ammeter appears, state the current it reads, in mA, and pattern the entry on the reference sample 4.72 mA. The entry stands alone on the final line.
5 mA
